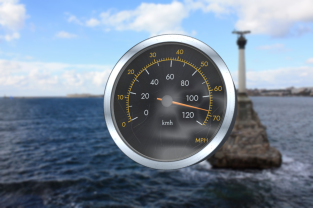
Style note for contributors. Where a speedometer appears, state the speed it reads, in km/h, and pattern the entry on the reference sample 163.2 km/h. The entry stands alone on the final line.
110 km/h
